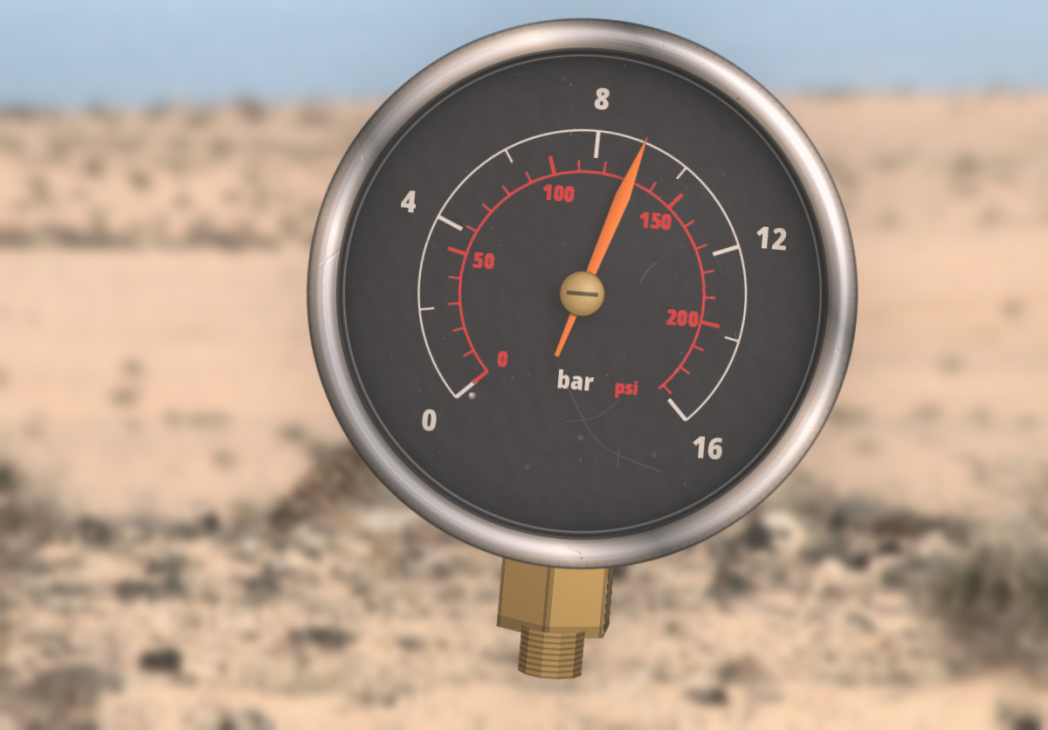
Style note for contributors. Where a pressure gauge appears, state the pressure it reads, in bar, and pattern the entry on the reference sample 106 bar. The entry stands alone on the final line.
9 bar
